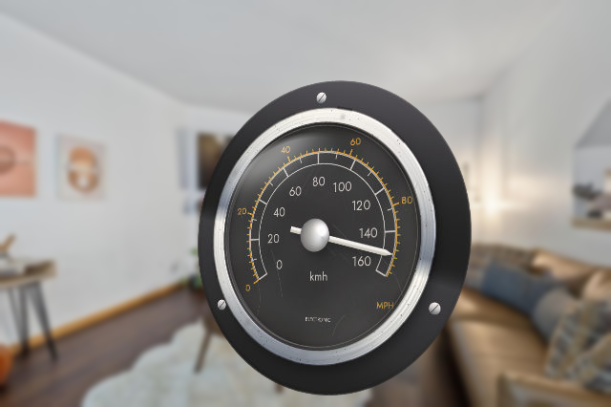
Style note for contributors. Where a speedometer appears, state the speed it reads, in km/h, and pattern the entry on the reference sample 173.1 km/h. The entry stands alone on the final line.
150 km/h
